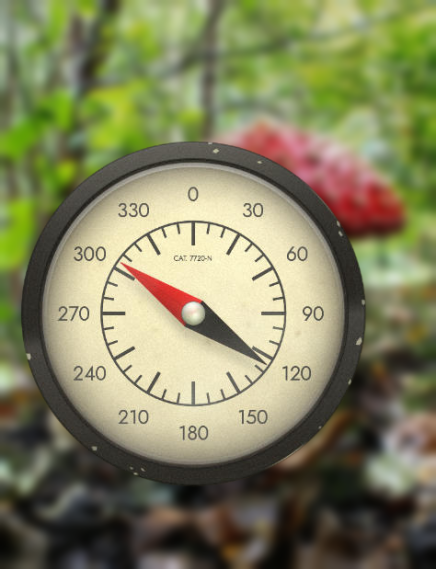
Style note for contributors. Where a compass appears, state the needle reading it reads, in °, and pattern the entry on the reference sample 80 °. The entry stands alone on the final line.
305 °
